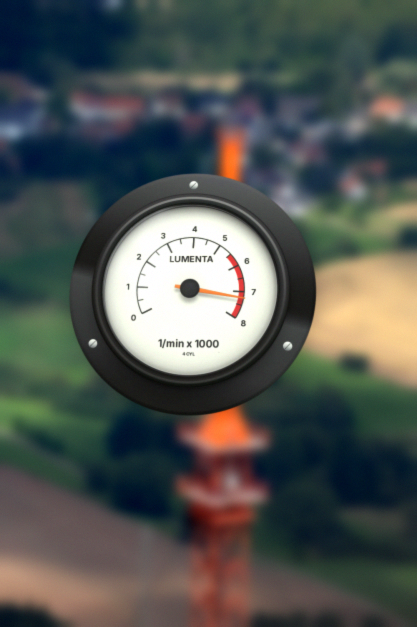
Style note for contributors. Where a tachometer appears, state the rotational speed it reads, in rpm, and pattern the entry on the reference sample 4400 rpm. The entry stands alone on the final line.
7250 rpm
